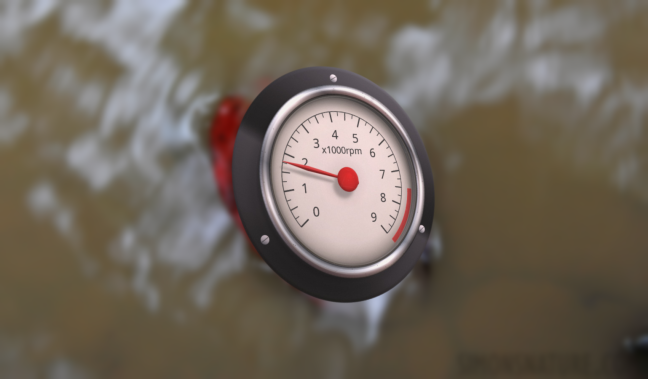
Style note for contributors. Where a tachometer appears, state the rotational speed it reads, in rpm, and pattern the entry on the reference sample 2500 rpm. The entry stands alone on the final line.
1750 rpm
